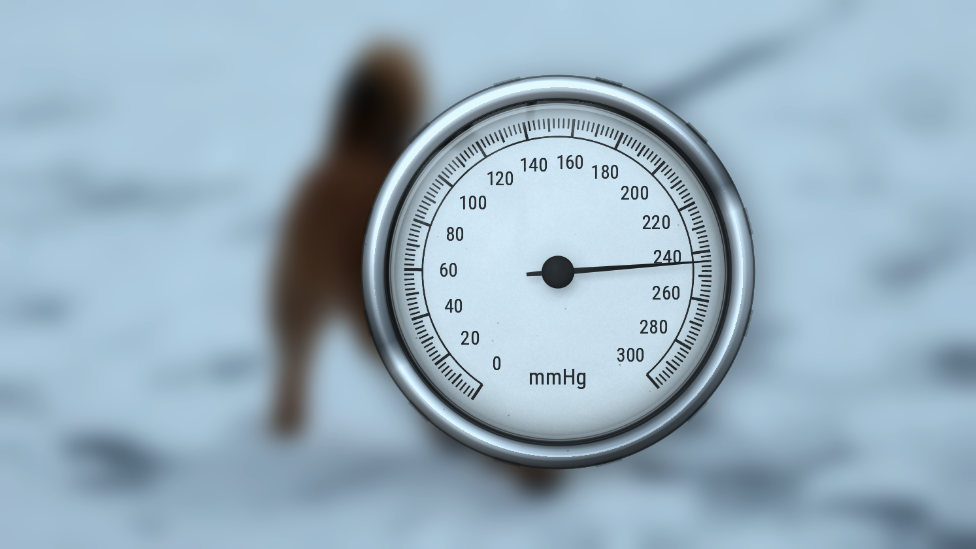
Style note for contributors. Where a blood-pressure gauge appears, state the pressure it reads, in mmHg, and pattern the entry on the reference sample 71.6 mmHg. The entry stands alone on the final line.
244 mmHg
